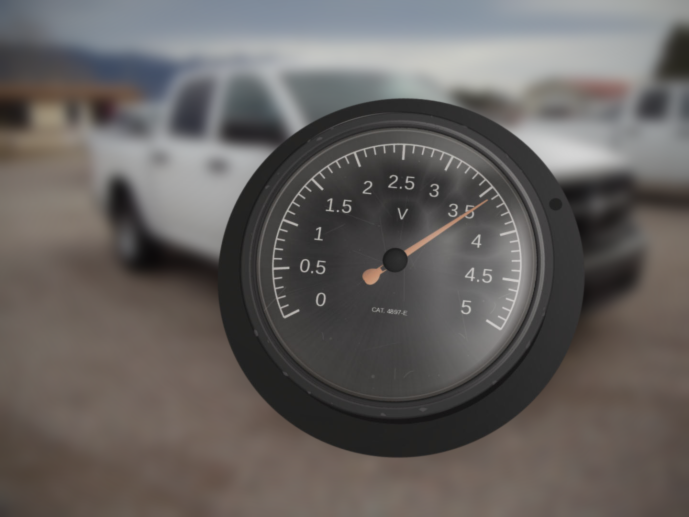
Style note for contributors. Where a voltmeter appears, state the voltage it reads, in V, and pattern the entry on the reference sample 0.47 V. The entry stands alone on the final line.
3.6 V
